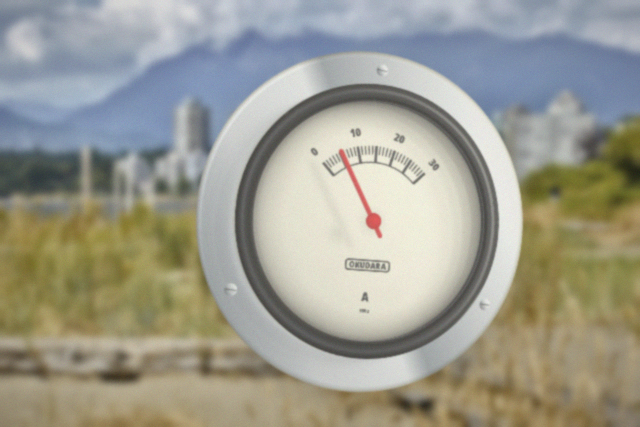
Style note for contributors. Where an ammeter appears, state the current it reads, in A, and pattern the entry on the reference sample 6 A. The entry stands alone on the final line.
5 A
